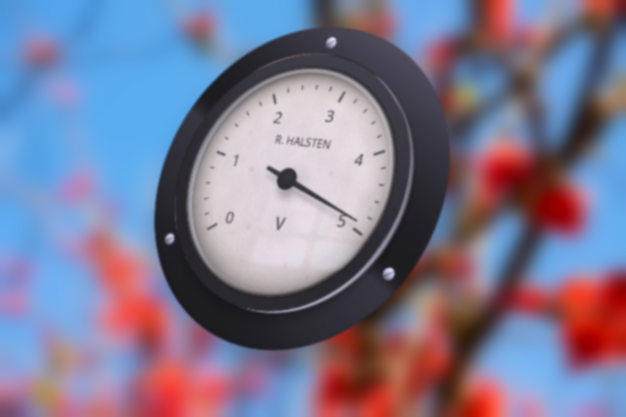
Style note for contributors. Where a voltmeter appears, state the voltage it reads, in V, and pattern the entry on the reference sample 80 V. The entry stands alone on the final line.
4.9 V
